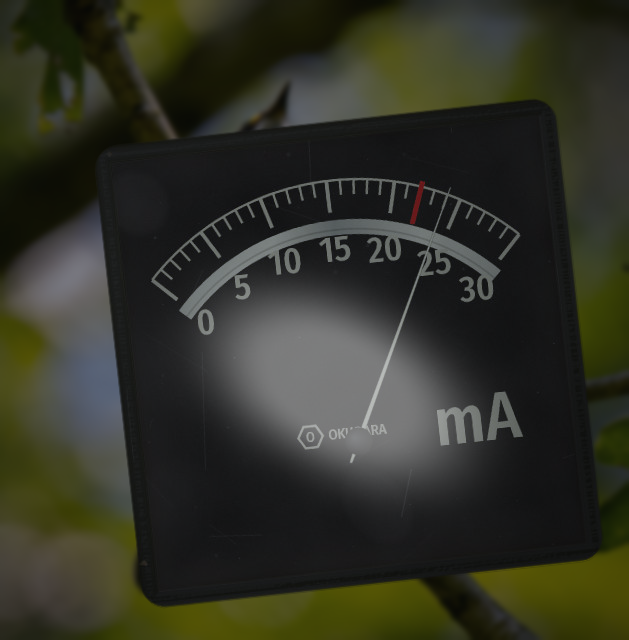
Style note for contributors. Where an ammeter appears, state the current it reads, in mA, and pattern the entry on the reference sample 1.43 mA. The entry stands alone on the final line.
24 mA
